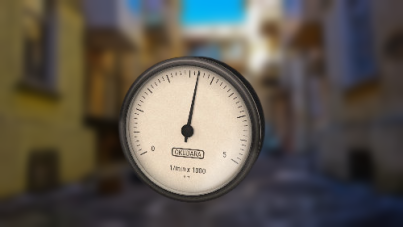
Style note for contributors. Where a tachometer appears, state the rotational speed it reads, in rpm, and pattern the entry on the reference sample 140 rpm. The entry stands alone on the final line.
2700 rpm
